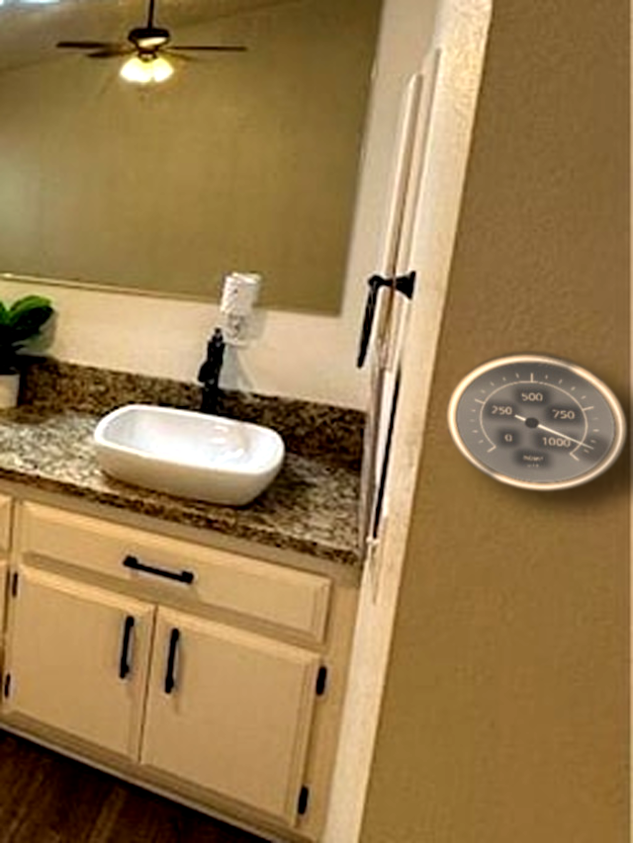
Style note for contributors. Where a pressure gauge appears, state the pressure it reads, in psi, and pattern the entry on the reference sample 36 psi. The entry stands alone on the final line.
925 psi
